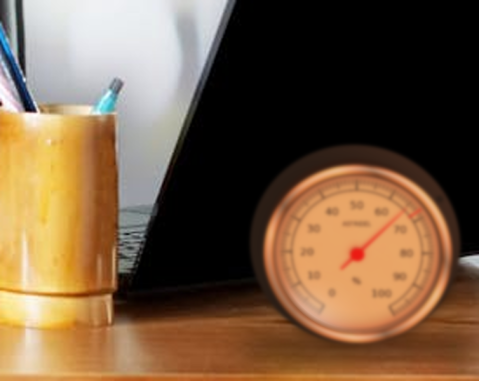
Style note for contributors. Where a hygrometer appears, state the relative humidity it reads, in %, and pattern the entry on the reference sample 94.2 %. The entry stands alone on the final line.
65 %
